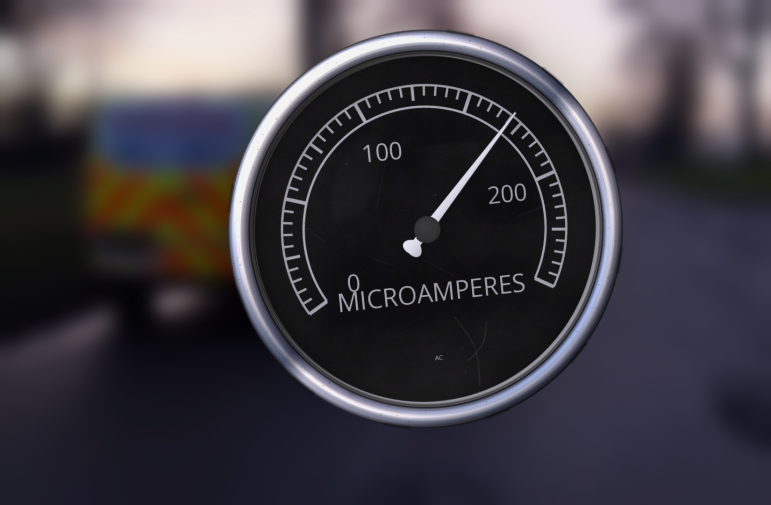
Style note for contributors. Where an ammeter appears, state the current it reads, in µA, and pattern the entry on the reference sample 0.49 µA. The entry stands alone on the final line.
170 µA
